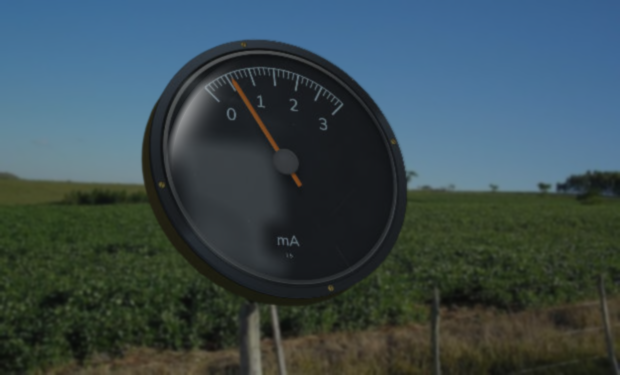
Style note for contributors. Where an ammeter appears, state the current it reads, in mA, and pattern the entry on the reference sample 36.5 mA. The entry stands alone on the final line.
0.5 mA
